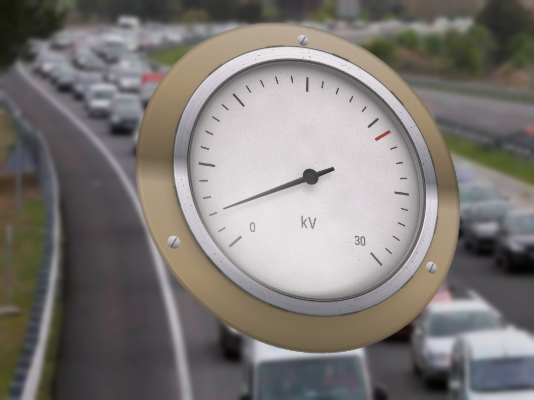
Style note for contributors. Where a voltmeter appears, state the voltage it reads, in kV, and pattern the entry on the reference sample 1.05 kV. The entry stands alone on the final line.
2 kV
